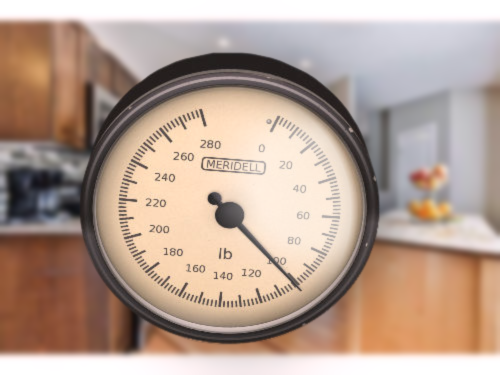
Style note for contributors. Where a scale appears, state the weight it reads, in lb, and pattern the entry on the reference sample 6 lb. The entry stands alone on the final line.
100 lb
